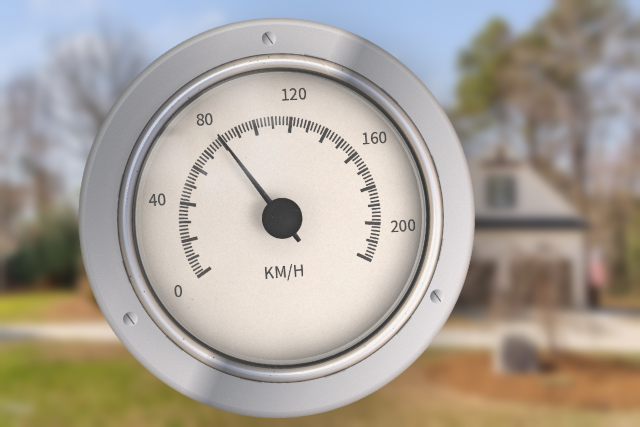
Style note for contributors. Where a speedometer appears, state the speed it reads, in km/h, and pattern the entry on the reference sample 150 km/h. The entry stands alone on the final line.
80 km/h
